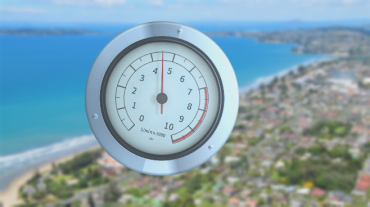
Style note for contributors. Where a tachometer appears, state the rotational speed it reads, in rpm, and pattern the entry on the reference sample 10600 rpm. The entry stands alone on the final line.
4500 rpm
